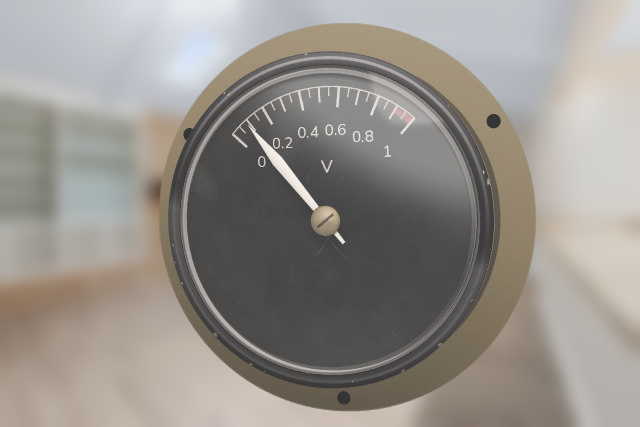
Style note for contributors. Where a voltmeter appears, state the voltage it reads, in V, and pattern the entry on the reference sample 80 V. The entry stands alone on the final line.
0.1 V
